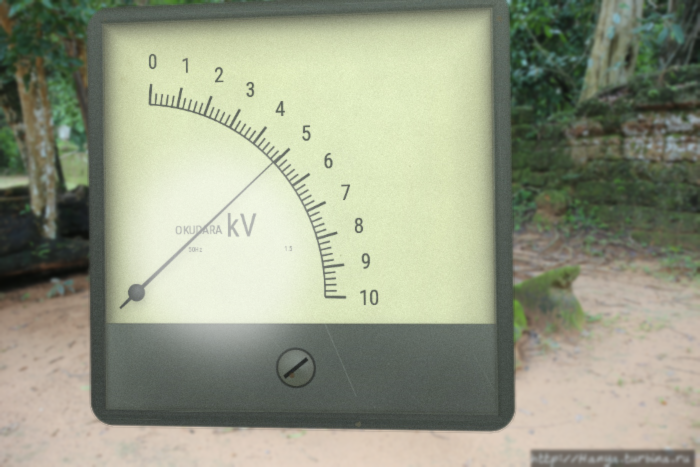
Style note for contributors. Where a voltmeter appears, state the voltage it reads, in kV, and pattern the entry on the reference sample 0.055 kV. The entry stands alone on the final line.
5 kV
